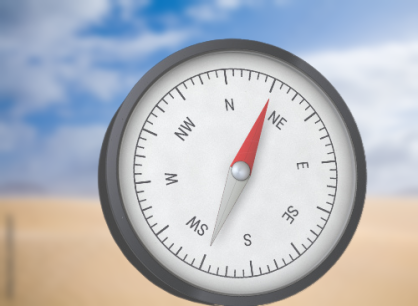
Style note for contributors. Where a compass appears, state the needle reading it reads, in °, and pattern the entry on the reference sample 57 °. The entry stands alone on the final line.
30 °
